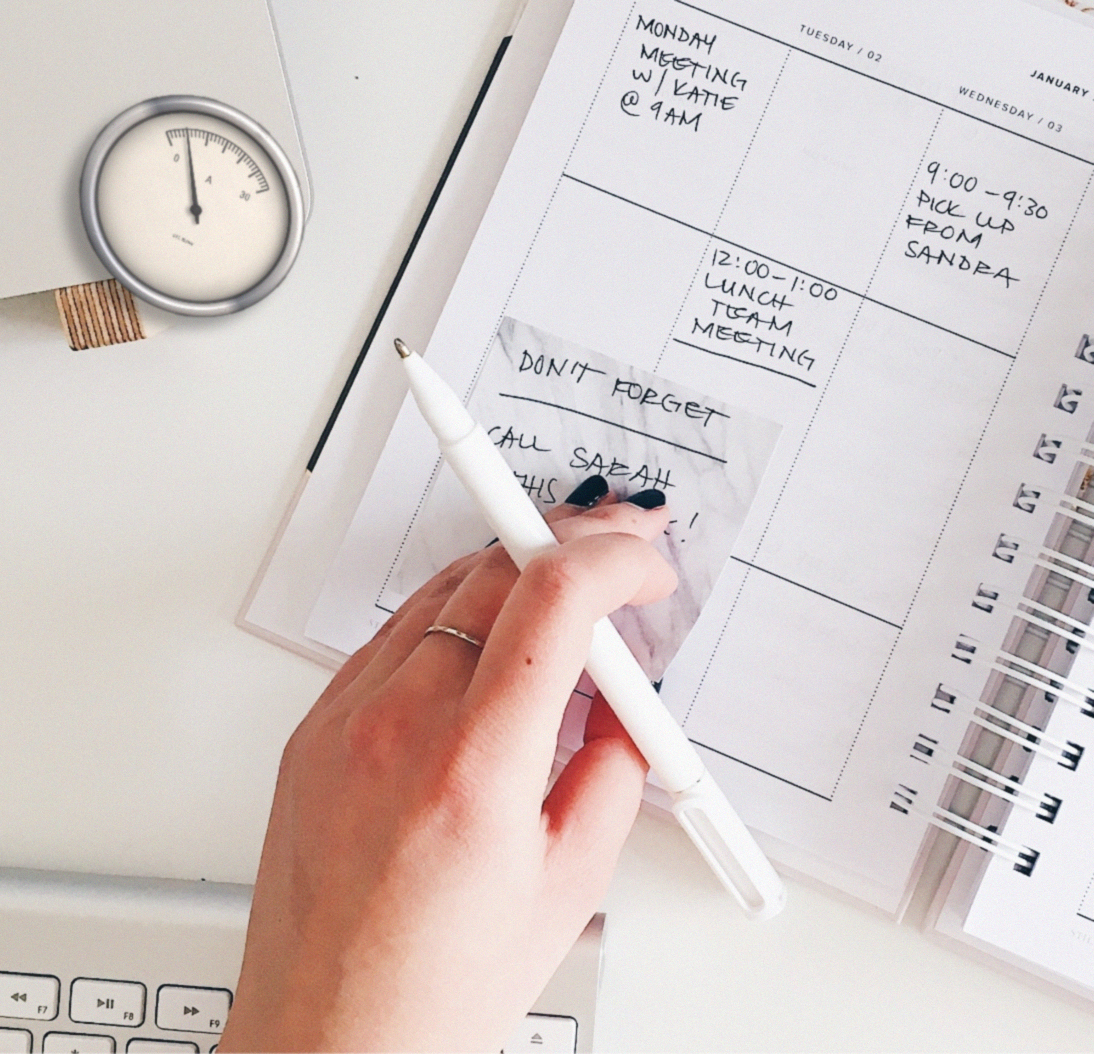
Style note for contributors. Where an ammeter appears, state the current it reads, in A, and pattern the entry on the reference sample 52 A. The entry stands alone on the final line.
5 A
